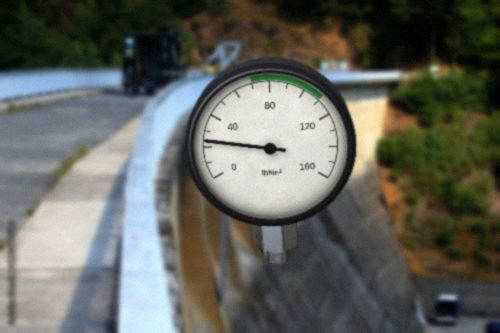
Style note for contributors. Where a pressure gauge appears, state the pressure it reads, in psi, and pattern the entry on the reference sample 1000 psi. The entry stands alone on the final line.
25 psi
